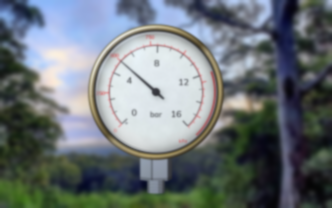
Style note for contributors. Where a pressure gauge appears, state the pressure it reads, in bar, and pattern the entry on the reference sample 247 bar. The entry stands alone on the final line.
5 bar
